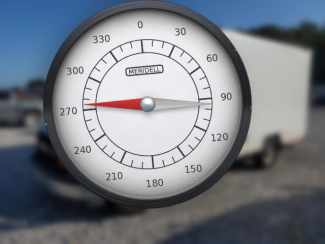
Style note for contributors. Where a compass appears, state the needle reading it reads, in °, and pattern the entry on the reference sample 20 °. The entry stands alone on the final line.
275 °
